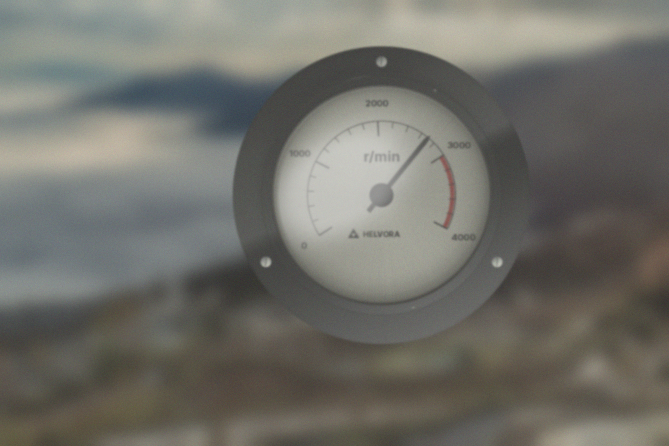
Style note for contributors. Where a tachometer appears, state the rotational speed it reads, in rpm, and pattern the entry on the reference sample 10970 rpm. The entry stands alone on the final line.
2700 rpm
